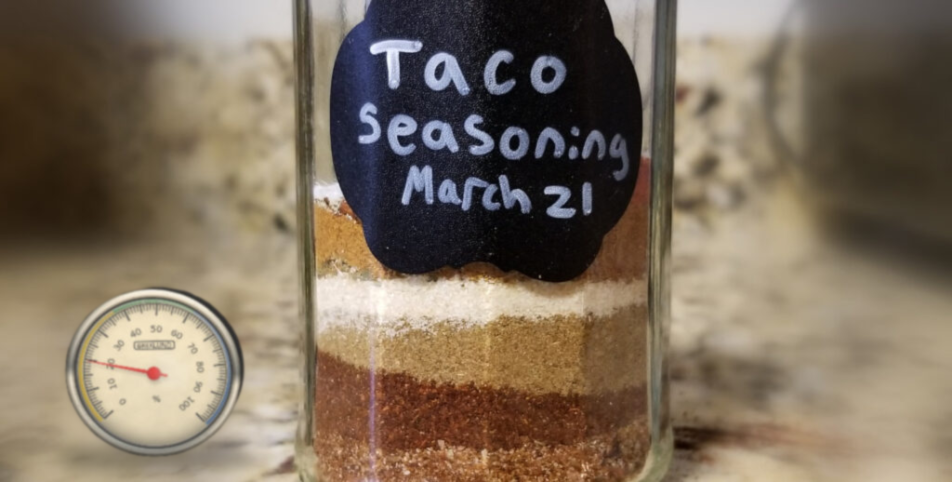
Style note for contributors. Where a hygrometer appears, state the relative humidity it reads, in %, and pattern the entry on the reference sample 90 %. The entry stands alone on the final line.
20 %
